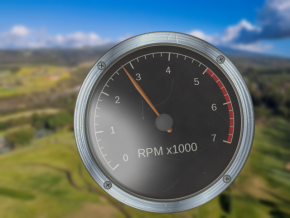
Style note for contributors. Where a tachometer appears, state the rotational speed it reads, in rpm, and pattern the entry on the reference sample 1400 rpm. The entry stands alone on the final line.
2800 rpm
